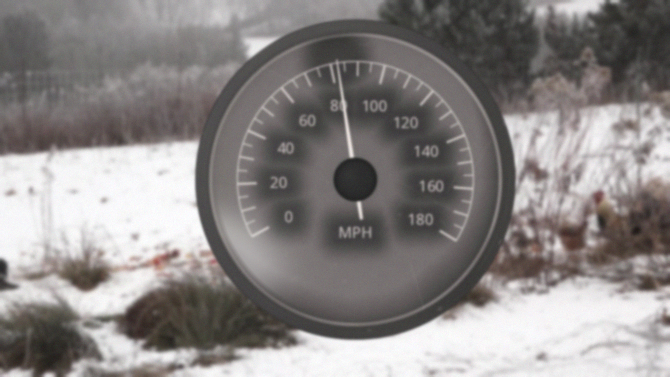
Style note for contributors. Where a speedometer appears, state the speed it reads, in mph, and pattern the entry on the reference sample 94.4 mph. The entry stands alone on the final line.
82.5 mph
